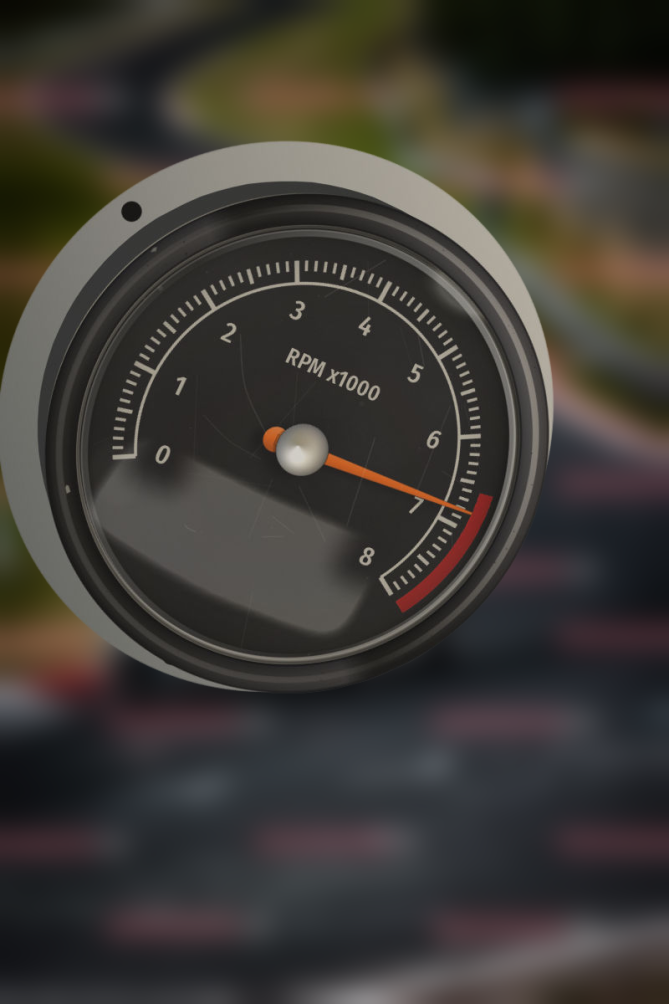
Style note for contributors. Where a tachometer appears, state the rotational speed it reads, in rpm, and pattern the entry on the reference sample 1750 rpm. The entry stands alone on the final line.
6800 rpm
